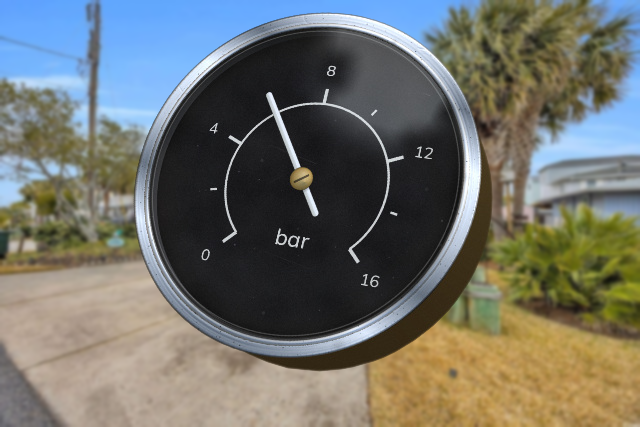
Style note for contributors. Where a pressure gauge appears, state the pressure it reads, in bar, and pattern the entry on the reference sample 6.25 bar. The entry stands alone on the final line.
6 bar
